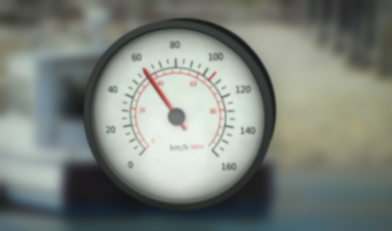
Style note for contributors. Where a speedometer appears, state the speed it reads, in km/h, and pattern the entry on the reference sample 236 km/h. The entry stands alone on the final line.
60 km/h
